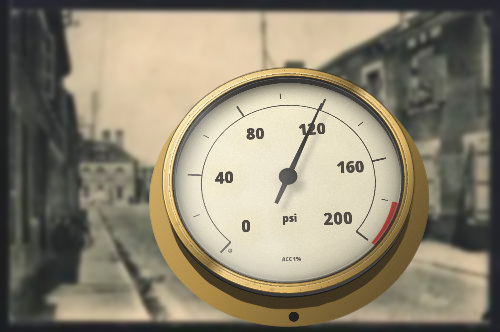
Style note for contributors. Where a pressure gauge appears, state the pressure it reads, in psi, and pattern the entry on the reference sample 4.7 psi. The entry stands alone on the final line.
120 psi
